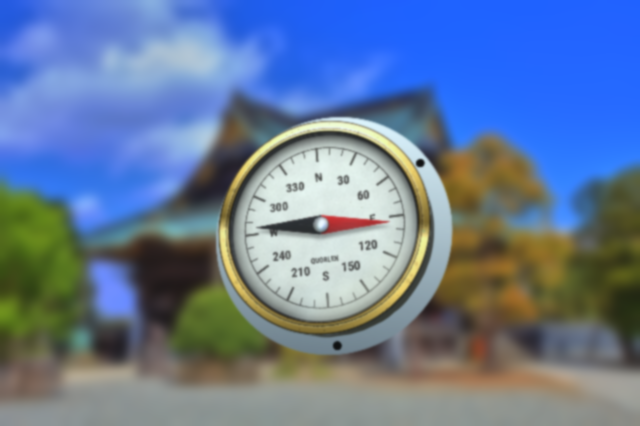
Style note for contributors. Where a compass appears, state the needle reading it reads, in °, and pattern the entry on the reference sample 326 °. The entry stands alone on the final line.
95 °
